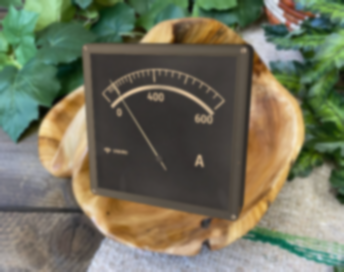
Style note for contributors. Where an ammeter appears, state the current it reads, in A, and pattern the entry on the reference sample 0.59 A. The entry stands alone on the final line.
200 A
